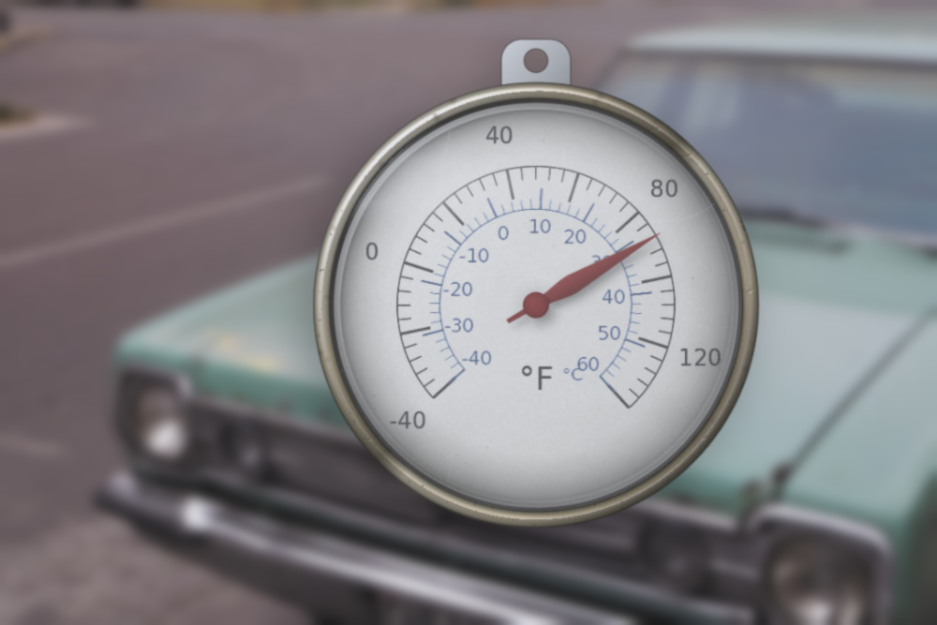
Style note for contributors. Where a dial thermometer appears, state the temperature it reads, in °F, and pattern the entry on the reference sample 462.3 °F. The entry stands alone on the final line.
88 °F
